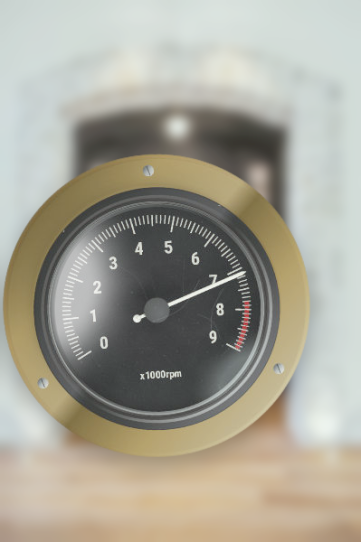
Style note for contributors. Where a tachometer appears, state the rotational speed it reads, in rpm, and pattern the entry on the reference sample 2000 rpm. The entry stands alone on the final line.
7100 rpm
